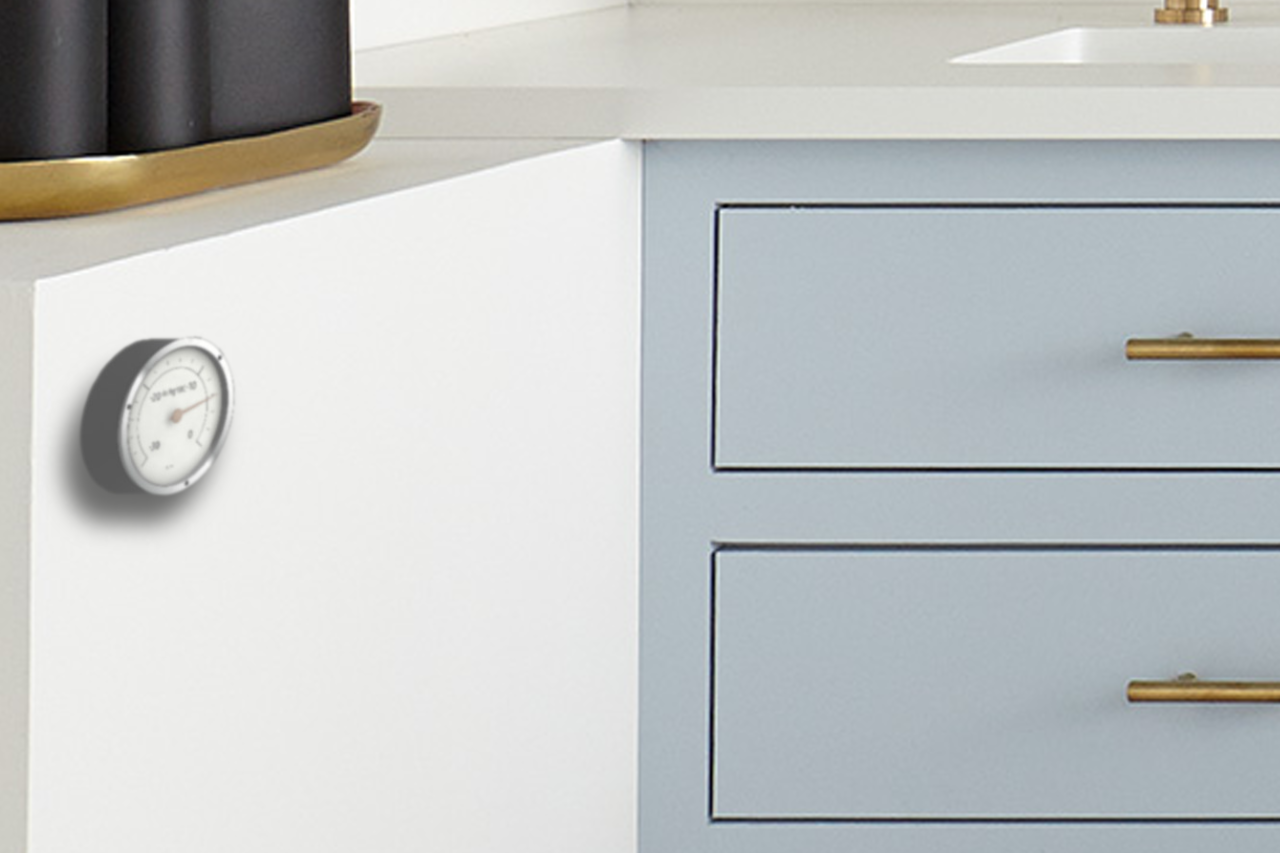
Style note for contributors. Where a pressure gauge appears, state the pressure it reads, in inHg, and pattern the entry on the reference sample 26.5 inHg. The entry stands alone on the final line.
-6 inHg
